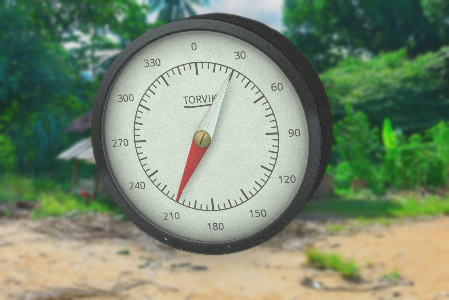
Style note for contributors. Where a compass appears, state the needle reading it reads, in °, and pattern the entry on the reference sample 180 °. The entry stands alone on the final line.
210 °
